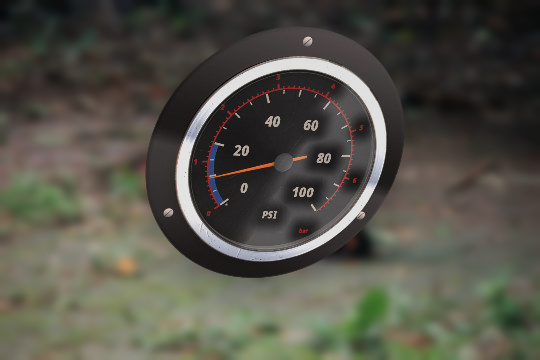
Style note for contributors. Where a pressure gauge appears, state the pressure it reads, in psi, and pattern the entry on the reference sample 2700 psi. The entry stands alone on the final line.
10 psi
